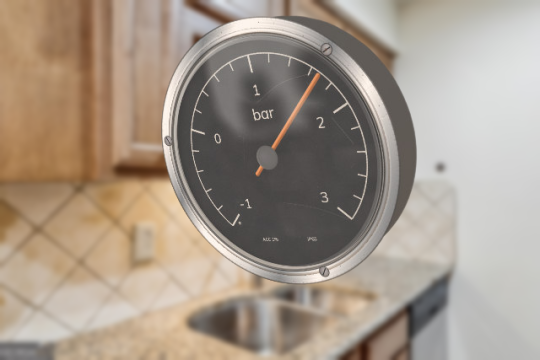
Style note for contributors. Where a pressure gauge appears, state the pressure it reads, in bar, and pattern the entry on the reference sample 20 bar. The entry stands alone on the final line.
1.7 bar
